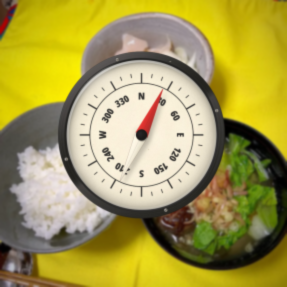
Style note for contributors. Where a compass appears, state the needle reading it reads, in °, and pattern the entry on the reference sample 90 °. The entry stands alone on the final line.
25 °
